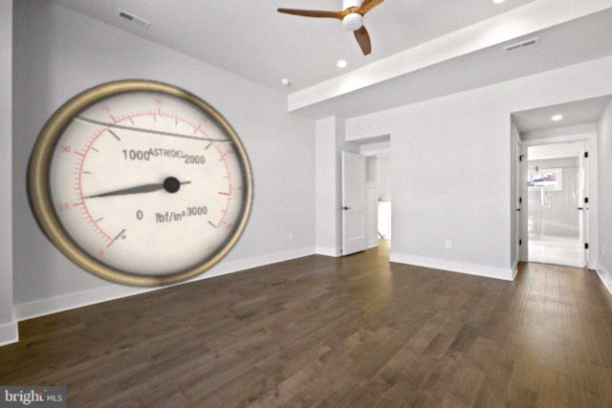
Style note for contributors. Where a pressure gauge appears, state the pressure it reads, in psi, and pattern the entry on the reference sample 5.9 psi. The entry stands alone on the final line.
400 psi
